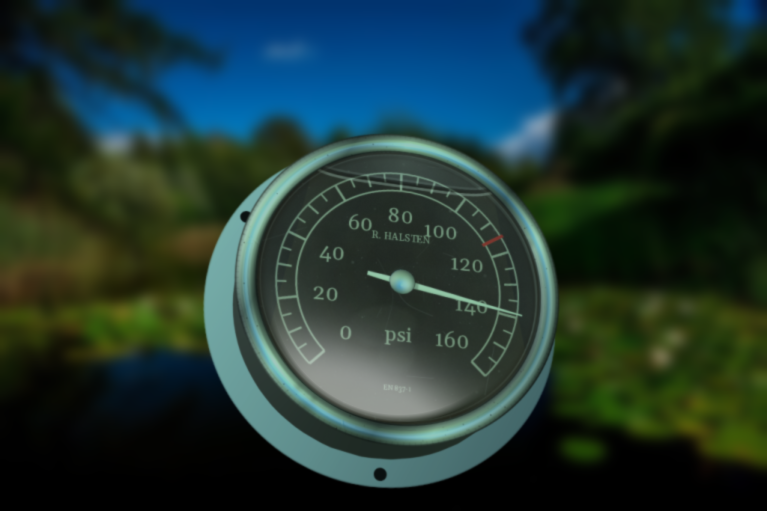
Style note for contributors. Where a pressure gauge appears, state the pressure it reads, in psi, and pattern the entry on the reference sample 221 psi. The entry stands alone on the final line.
140 psi
